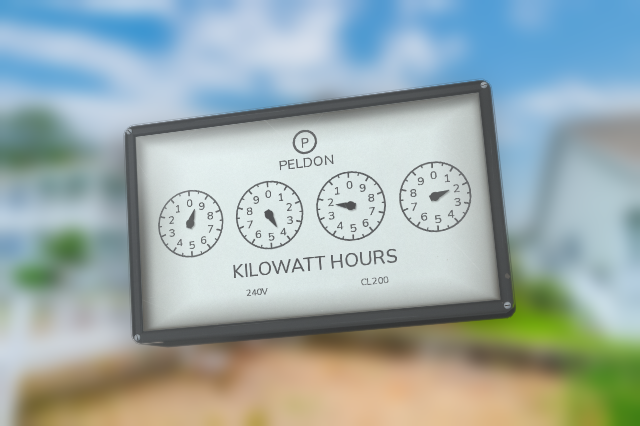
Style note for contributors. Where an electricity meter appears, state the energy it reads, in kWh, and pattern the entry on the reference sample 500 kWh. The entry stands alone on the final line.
9422 kWh
